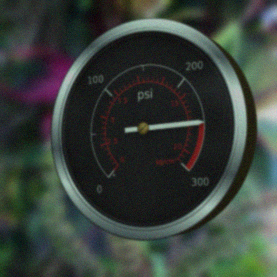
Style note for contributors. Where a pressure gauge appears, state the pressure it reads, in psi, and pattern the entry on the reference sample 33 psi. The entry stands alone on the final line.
250 psi
